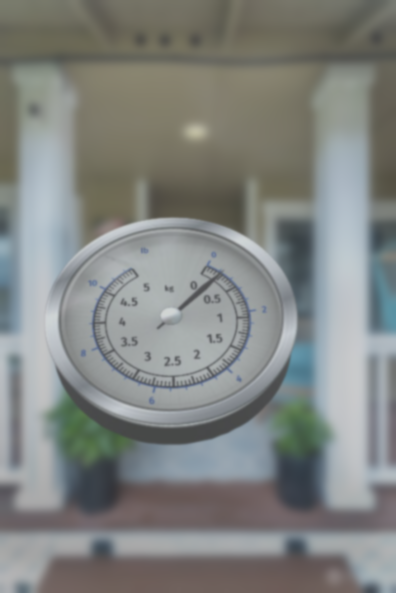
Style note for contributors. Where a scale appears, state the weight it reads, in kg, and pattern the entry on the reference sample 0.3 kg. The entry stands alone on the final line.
0.25 kg
